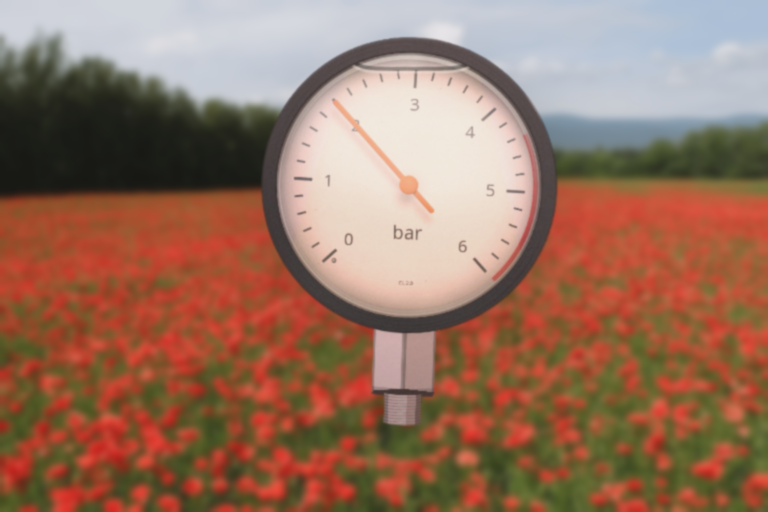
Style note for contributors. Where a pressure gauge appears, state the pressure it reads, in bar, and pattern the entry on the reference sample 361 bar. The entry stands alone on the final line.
2 bar
